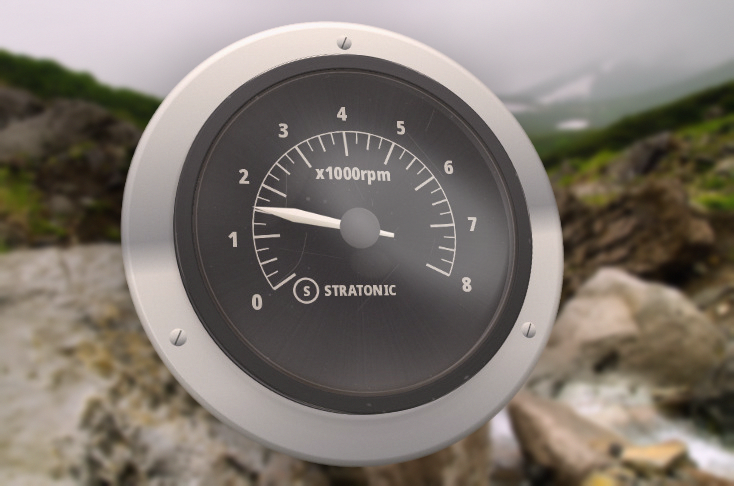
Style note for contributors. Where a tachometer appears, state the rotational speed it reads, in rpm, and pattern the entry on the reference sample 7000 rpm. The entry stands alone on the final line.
1500 rpm
